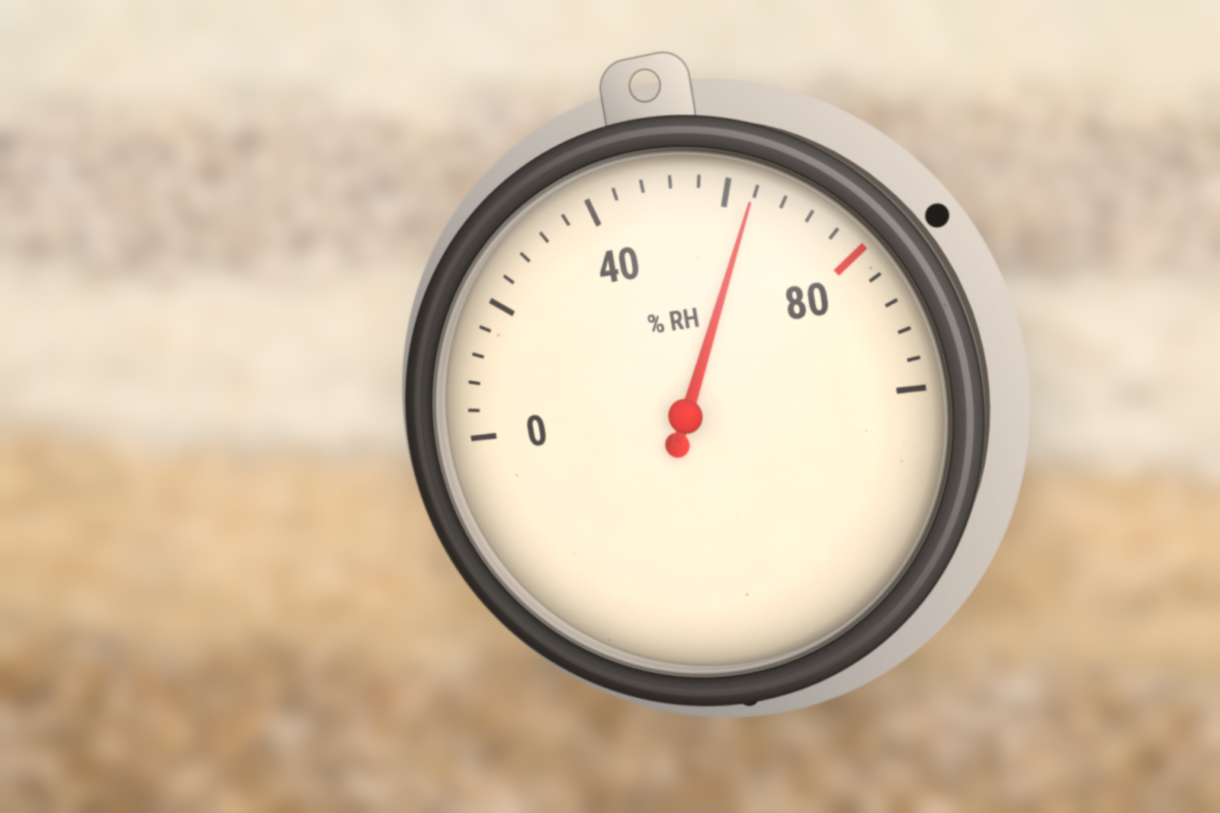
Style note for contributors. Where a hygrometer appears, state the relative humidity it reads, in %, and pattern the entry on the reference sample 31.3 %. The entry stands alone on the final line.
64 %
